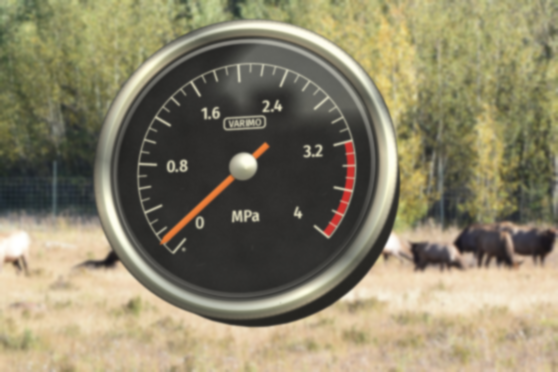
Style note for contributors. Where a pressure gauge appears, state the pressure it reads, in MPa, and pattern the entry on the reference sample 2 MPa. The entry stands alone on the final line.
0.1 MPa
